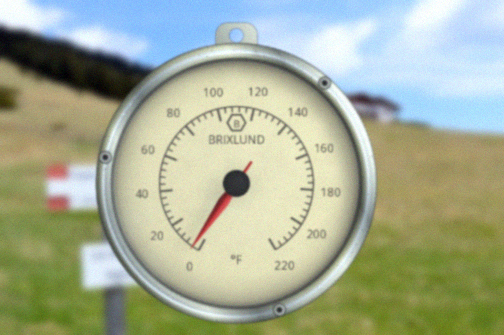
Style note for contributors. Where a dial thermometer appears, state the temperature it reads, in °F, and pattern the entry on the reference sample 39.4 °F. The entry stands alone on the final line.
4 °F
